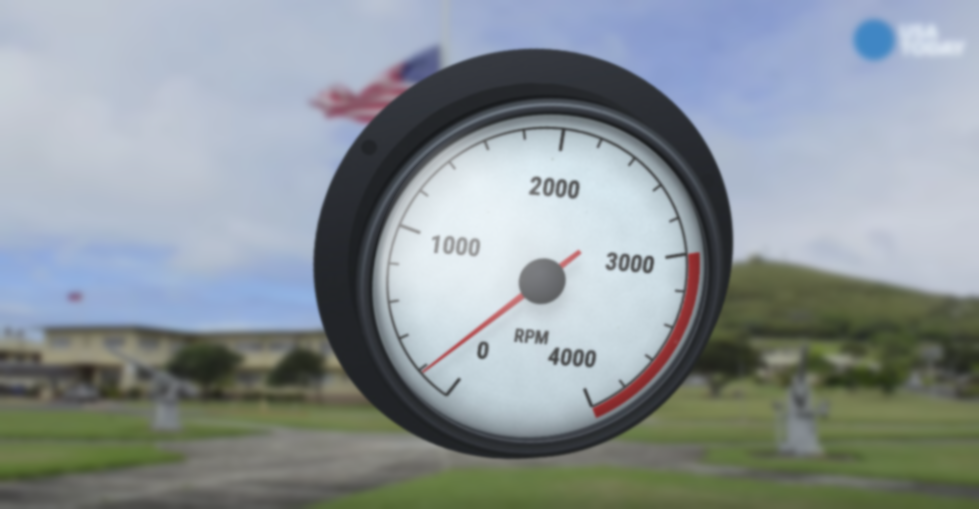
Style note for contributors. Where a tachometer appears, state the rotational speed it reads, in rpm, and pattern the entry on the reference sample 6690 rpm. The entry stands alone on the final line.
200 rpm
